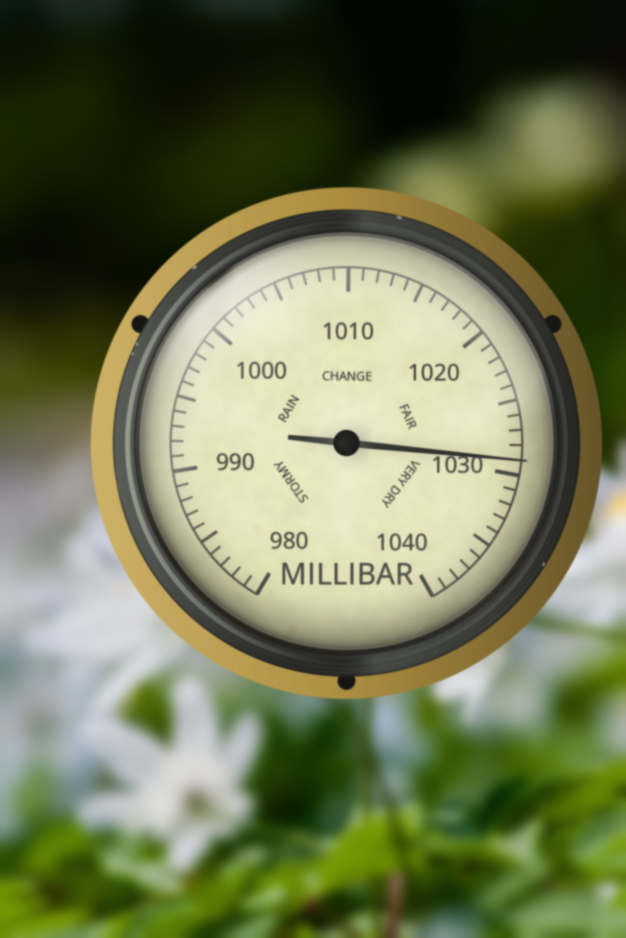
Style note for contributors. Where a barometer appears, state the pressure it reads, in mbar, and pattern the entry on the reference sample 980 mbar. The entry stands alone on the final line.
1029 mbar
